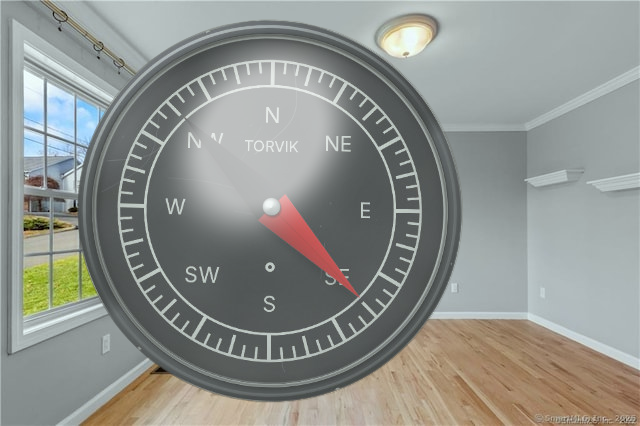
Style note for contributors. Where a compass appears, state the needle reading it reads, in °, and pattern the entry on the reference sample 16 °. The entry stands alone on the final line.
135 °
